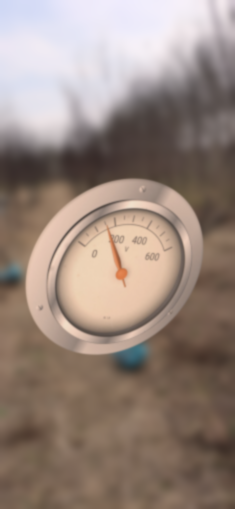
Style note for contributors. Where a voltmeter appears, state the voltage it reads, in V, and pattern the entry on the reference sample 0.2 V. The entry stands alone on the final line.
150 V
